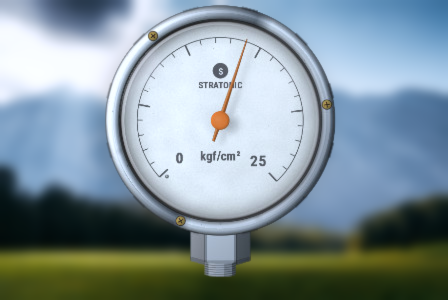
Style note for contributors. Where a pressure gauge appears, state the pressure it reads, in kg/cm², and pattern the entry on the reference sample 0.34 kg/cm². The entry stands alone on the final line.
14 kg/cm²
